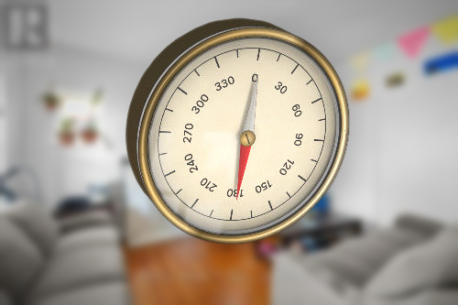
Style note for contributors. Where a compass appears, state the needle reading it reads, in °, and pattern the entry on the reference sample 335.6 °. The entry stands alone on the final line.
180 °
